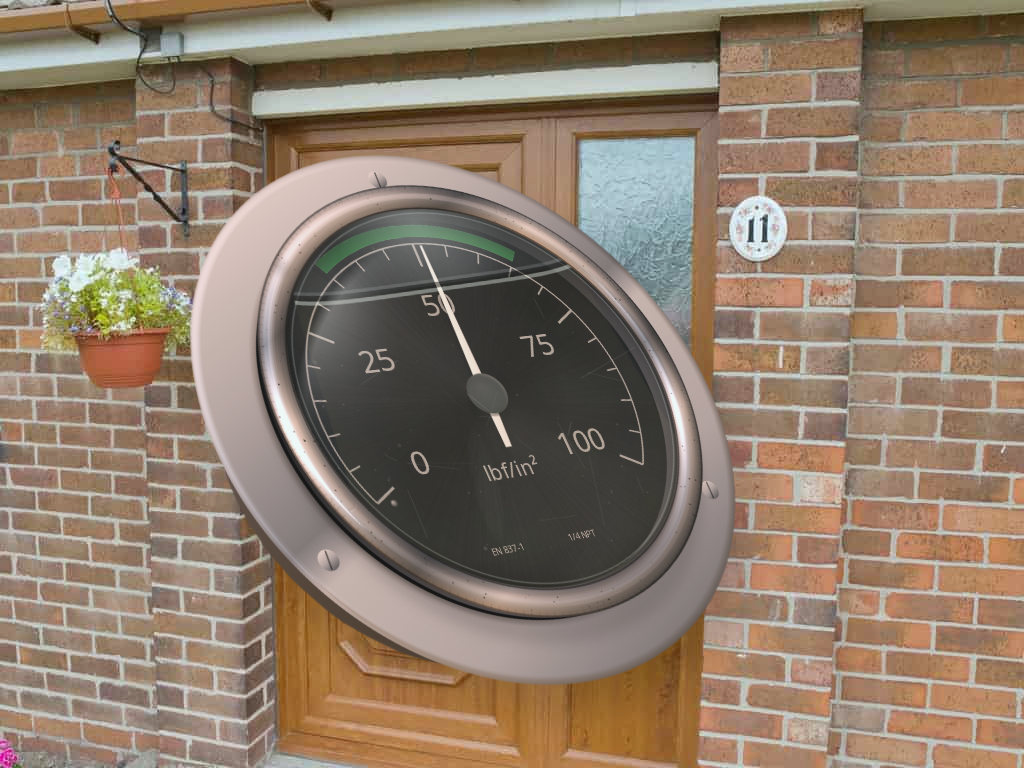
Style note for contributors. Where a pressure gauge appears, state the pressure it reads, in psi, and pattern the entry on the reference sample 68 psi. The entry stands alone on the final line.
50 psi
